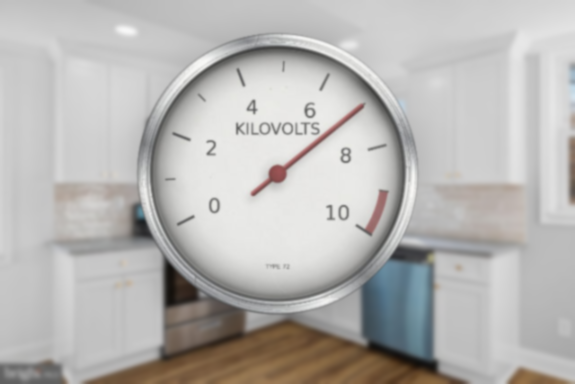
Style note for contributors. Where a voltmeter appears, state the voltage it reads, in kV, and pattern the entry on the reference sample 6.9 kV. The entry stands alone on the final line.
7 kV
